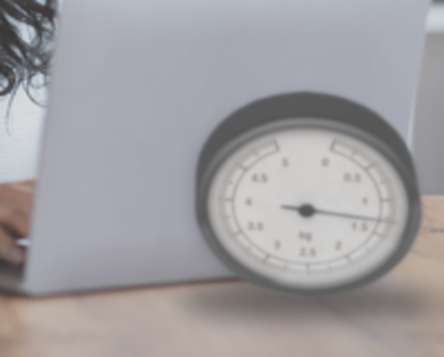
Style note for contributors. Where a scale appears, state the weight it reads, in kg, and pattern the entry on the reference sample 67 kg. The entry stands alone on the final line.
1.25 kg
